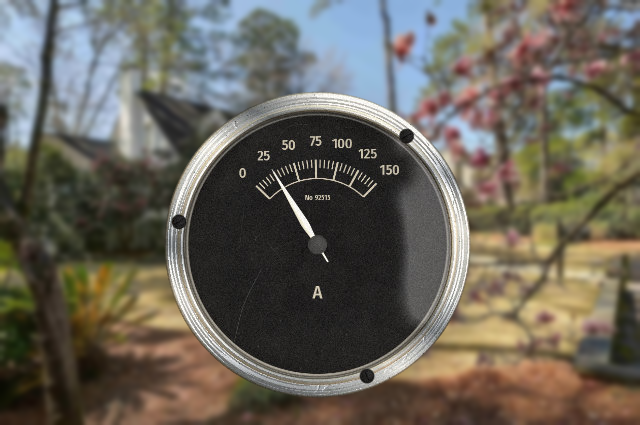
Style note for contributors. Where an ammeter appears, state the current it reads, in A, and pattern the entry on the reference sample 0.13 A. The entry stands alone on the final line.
25 A
